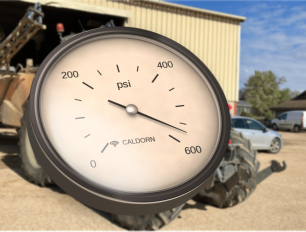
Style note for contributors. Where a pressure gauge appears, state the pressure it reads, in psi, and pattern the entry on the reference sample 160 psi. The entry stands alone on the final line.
575 psi
